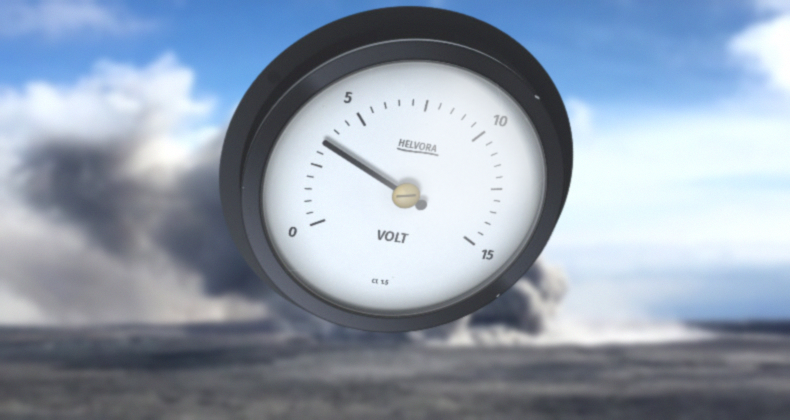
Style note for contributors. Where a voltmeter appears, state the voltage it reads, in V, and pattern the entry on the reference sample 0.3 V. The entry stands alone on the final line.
3.5 V
